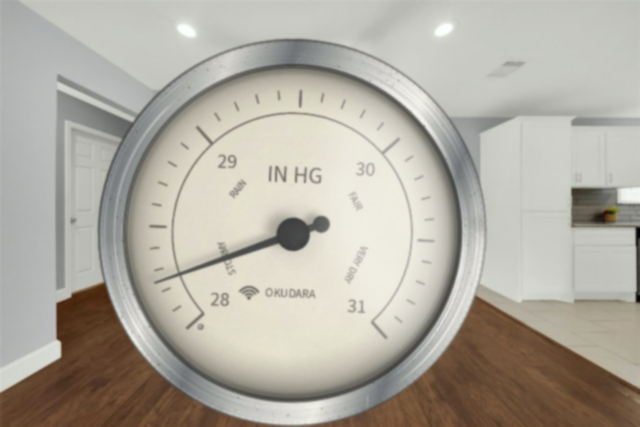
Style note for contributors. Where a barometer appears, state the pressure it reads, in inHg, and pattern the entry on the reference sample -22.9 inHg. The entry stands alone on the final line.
28.25 inHg
